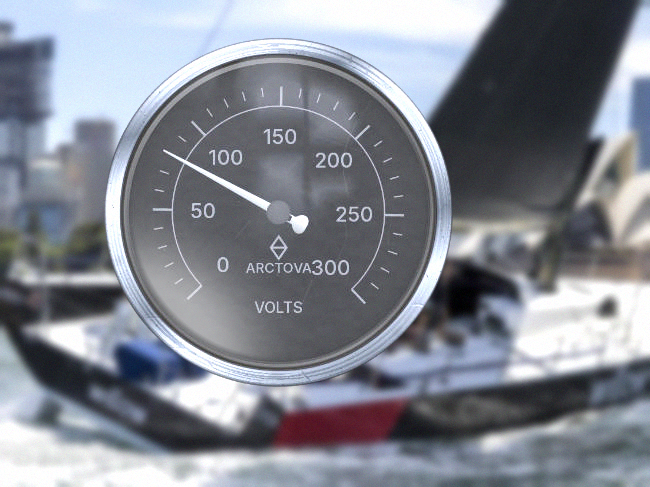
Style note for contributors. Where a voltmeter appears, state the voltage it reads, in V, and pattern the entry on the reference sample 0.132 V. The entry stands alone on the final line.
80 V
